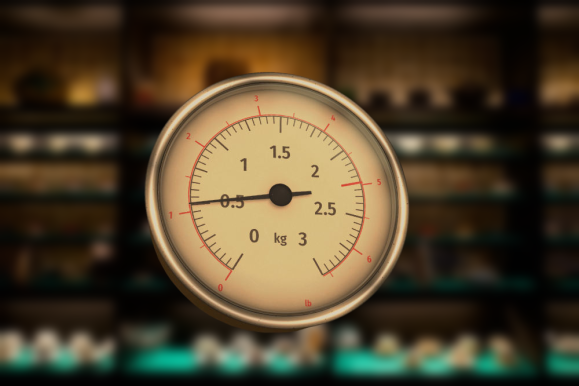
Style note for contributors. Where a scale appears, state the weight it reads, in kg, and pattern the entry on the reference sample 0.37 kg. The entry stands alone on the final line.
0.5 kg
